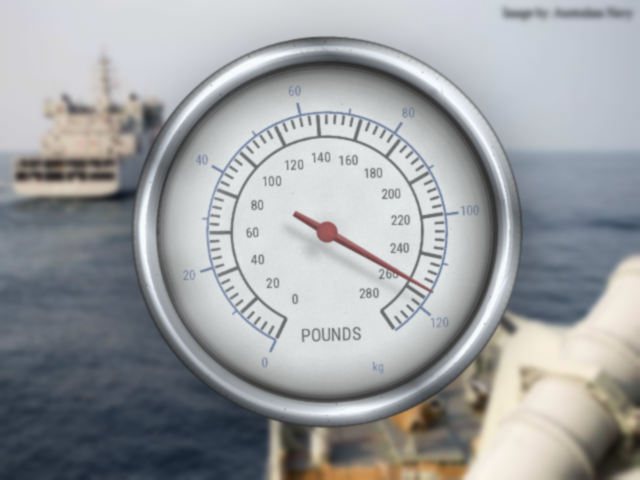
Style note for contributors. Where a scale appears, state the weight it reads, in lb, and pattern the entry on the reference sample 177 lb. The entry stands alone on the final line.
256 lb
